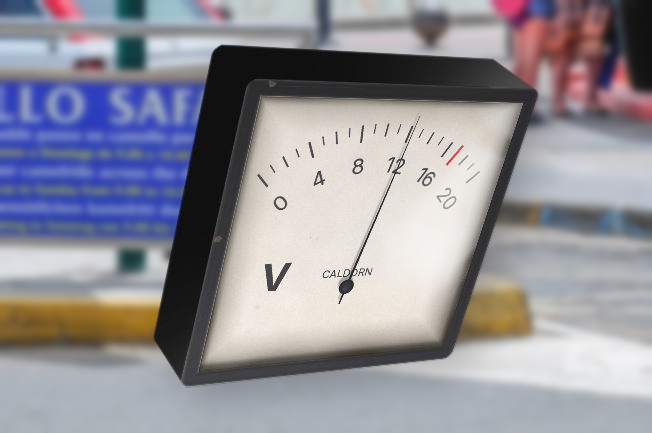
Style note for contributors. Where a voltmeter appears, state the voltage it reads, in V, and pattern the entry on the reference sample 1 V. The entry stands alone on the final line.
12 V
